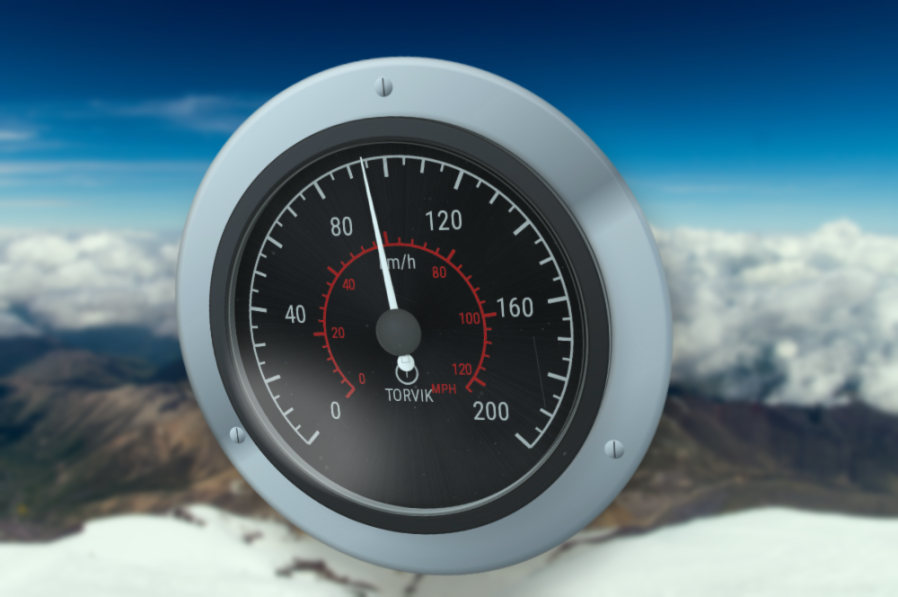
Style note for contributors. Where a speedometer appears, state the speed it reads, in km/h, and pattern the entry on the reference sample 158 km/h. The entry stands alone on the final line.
95 km/h
